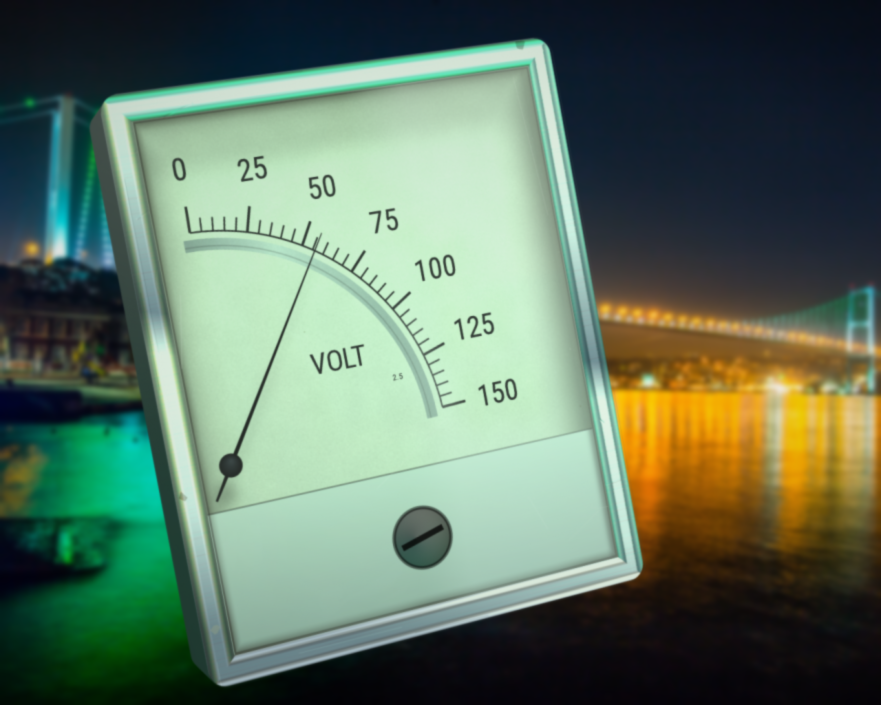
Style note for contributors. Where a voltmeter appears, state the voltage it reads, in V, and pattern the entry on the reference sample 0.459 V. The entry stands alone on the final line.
55 V
